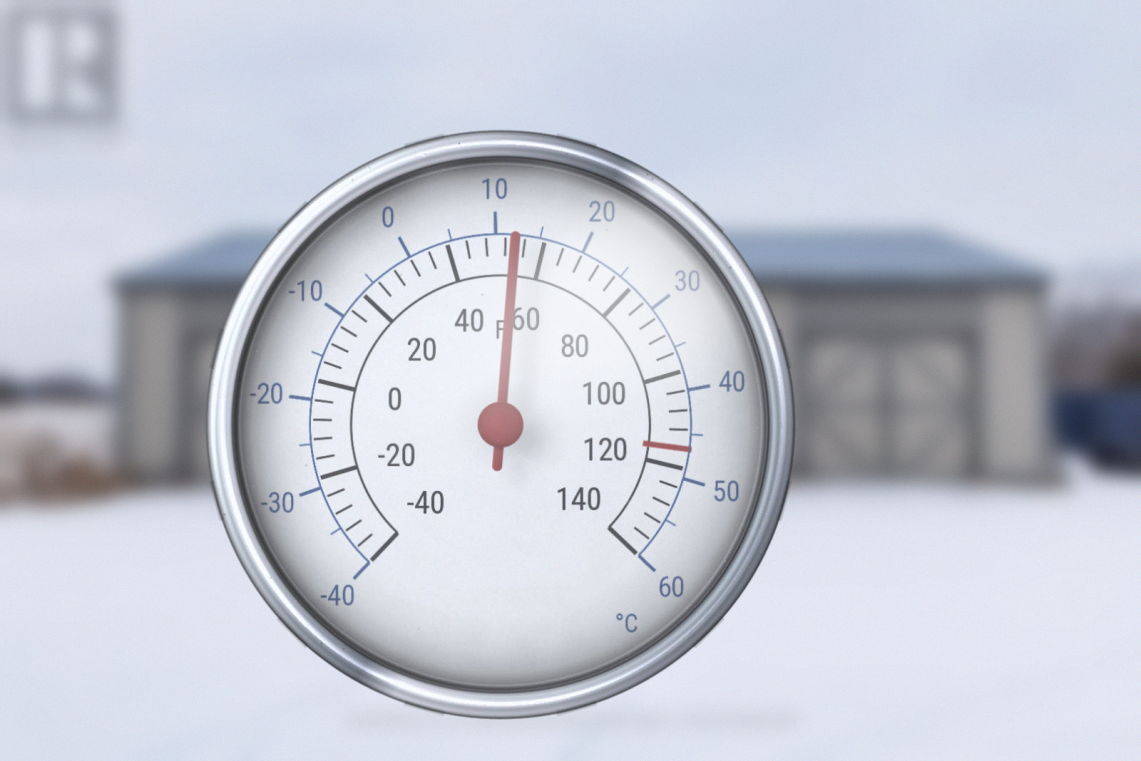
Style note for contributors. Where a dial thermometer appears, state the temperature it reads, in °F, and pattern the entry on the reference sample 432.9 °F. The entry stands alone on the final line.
54 °F
